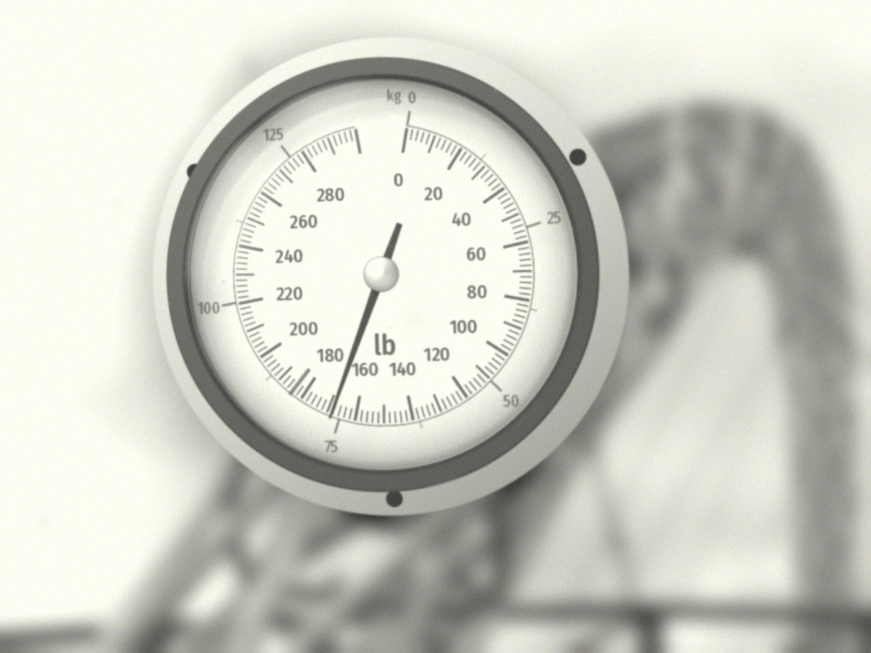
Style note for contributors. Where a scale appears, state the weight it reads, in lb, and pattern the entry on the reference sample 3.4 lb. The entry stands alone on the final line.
168 lb
